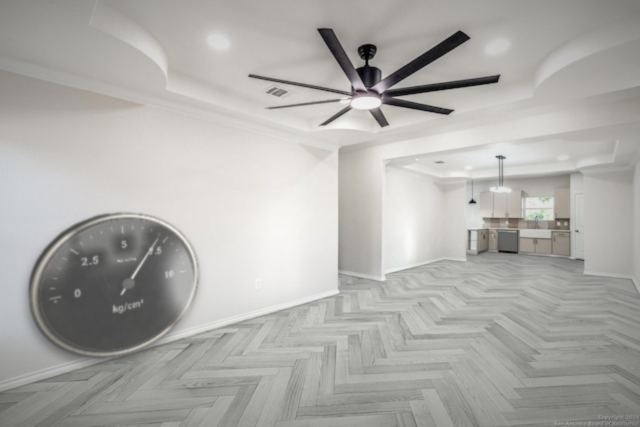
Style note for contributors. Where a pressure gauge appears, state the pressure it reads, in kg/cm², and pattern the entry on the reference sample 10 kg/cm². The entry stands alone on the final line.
7 kg/cm²
